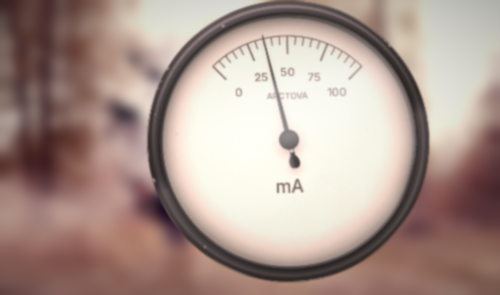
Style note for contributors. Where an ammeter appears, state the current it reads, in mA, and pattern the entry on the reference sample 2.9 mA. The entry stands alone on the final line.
35 mA
